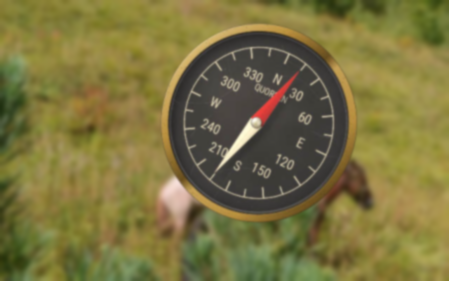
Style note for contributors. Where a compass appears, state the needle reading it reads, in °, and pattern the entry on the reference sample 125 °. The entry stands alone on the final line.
15 °
